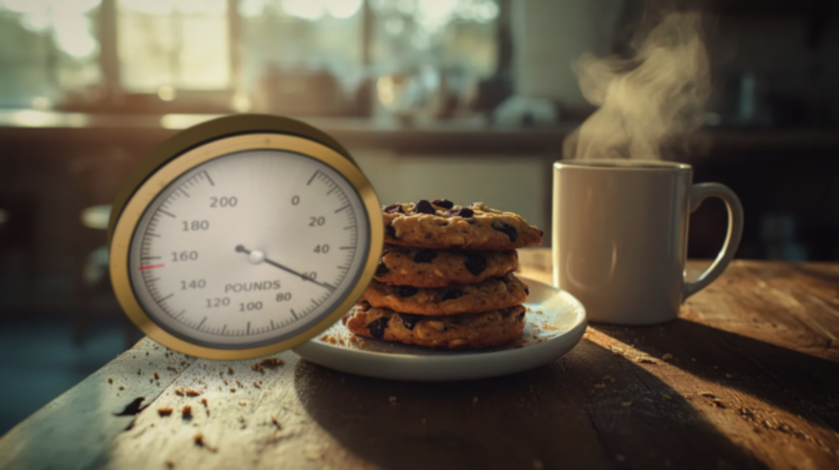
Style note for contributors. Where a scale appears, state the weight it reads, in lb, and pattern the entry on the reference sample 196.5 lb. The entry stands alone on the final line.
60 lb
